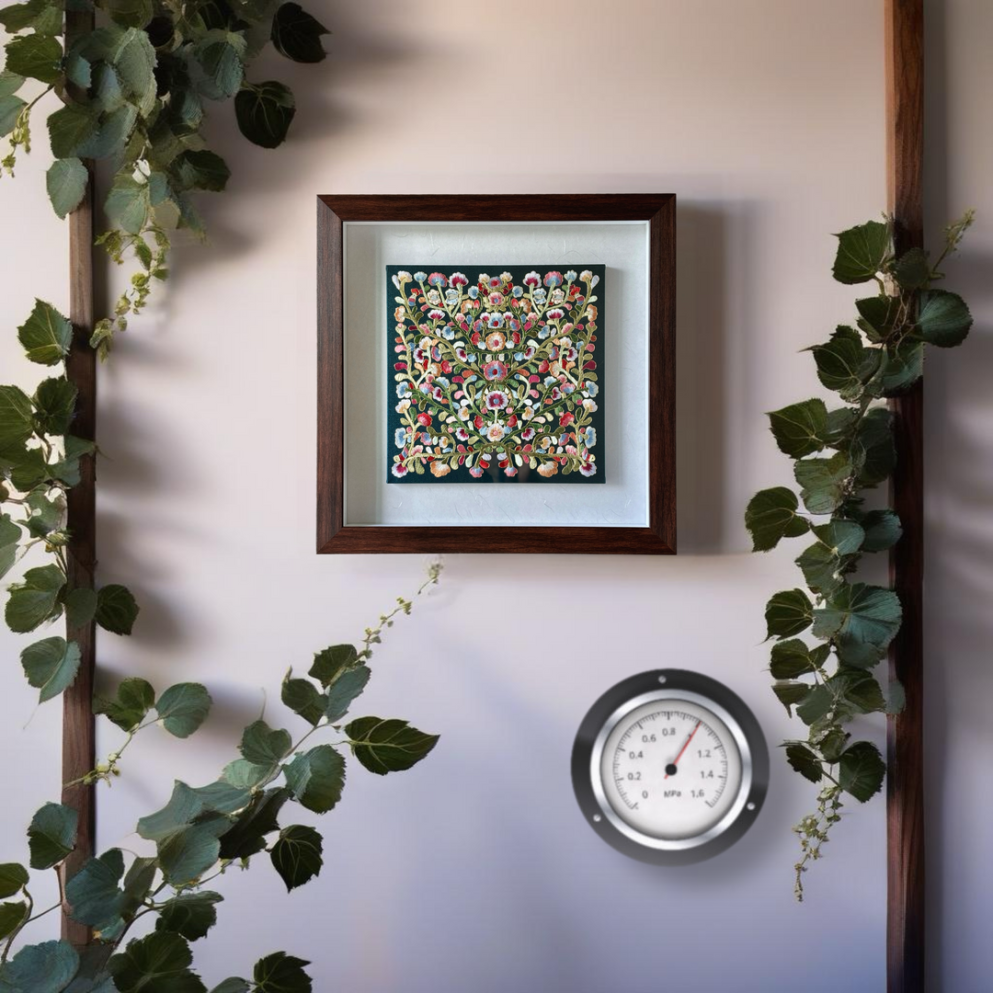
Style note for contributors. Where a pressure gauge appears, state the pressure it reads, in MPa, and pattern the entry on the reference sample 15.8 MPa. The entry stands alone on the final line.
1 MPa
